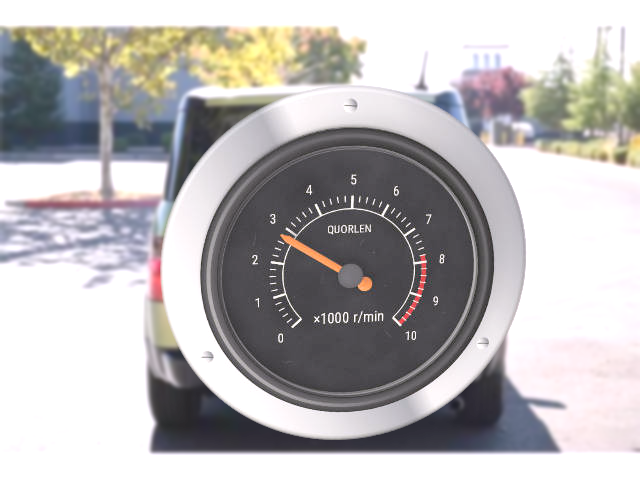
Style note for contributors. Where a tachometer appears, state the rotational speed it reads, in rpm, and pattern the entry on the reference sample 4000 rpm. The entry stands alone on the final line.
2800 rpm
